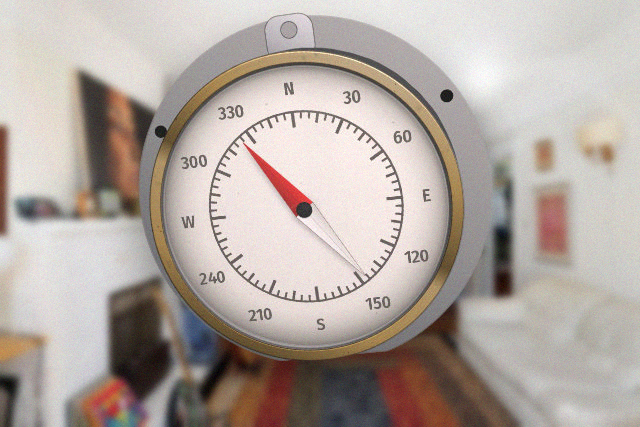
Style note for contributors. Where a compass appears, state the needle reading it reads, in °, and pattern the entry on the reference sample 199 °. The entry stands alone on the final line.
325 °
